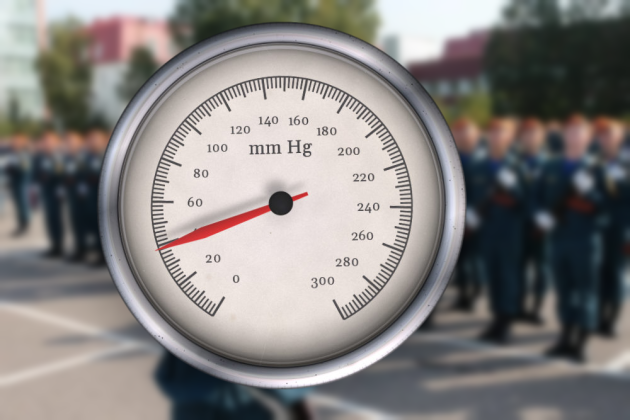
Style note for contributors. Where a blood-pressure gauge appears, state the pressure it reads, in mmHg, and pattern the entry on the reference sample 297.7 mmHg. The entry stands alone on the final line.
38 mmHg
